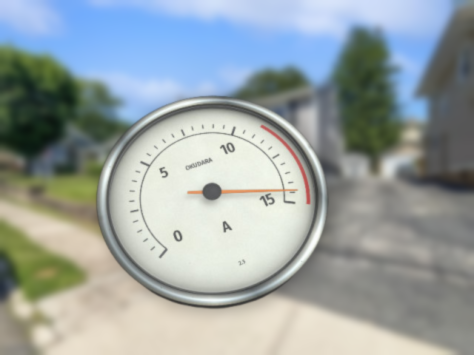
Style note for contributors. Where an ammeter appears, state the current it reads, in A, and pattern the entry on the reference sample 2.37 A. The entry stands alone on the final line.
14.5 A
